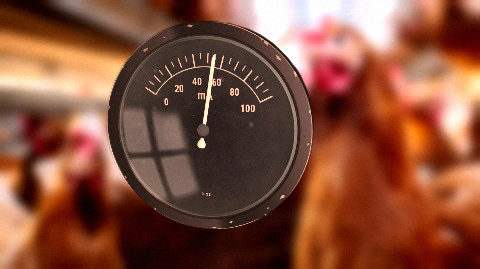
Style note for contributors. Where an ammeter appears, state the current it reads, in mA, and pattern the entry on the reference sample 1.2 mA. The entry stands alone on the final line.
55 mA
